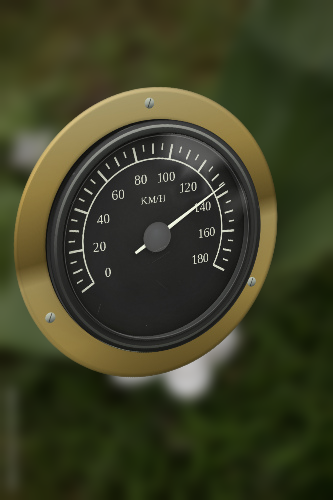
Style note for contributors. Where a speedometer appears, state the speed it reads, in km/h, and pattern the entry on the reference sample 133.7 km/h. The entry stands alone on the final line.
135 km/h
